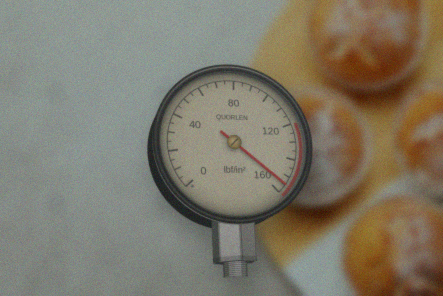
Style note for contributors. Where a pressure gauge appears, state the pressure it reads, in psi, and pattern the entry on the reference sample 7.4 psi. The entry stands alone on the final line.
155 psi
